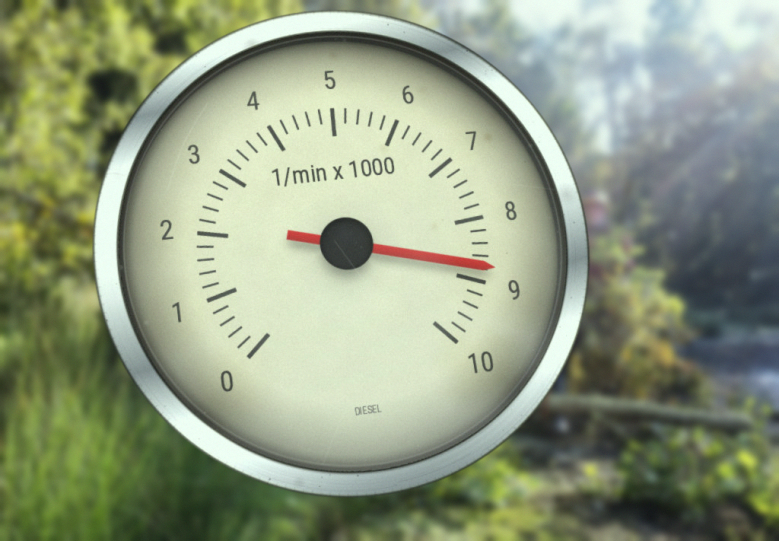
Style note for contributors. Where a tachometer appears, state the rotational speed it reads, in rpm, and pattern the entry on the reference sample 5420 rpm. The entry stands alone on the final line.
8800 rpm
